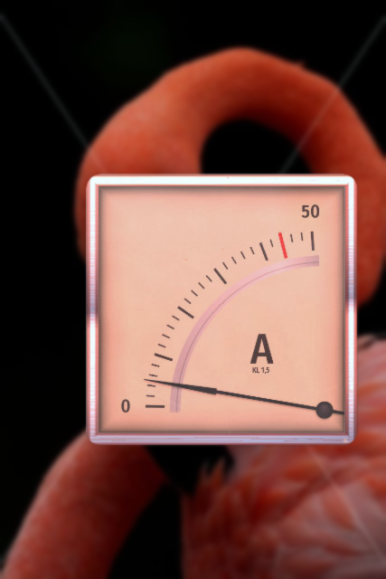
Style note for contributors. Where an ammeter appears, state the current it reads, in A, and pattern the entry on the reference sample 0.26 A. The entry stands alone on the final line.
5 A
